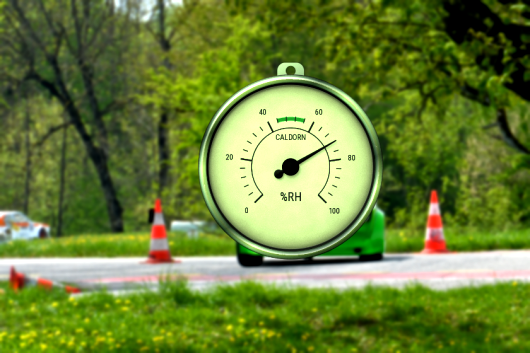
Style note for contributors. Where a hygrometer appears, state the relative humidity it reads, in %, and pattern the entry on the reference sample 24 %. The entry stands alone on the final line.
72 %
